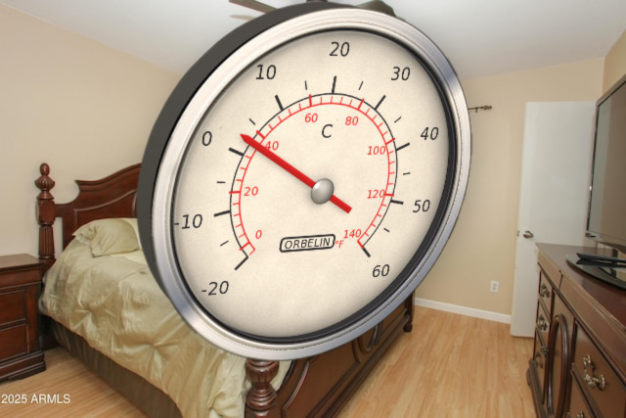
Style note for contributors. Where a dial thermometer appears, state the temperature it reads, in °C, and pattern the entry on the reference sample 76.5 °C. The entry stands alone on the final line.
2.5 °C
